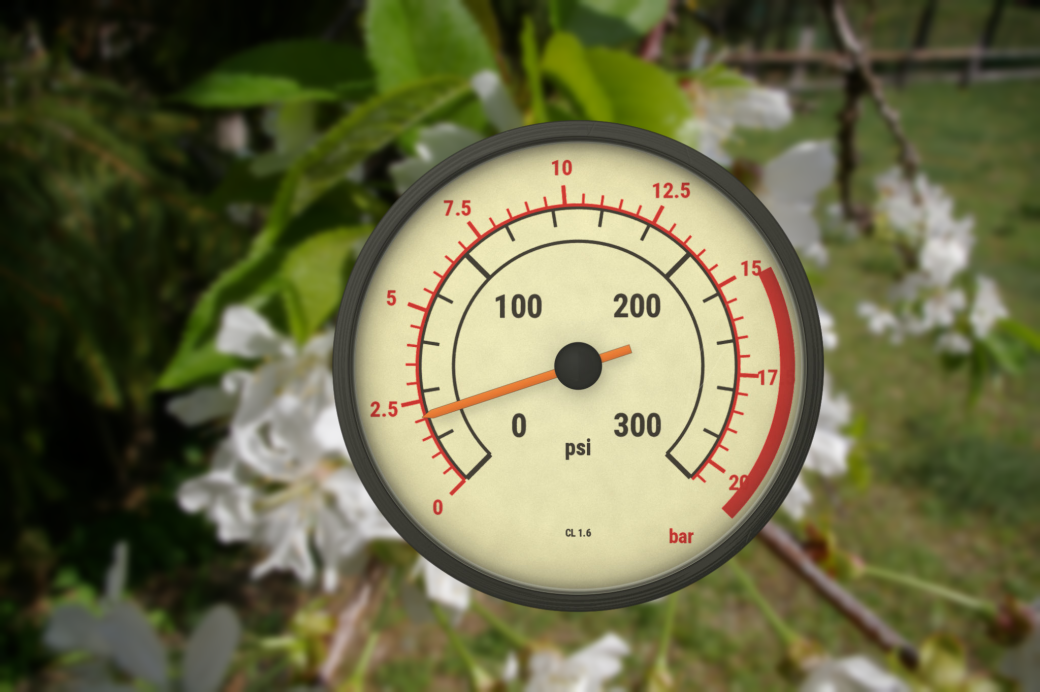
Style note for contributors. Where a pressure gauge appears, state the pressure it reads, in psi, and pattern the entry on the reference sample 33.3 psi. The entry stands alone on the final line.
30 psi
